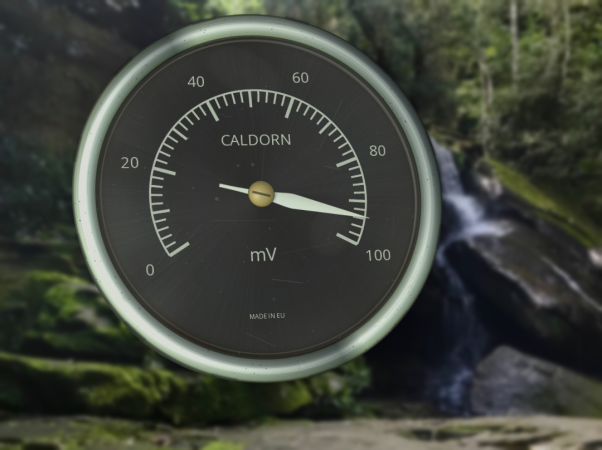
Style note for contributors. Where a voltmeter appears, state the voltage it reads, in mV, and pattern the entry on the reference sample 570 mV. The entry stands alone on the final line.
94 mV
